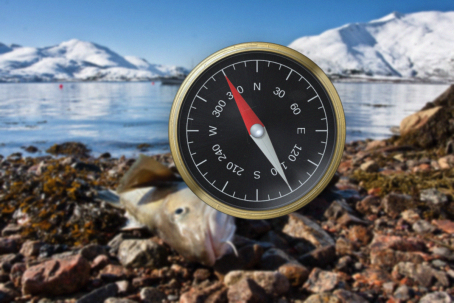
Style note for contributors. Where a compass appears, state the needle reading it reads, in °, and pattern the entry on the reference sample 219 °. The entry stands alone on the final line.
330 °
